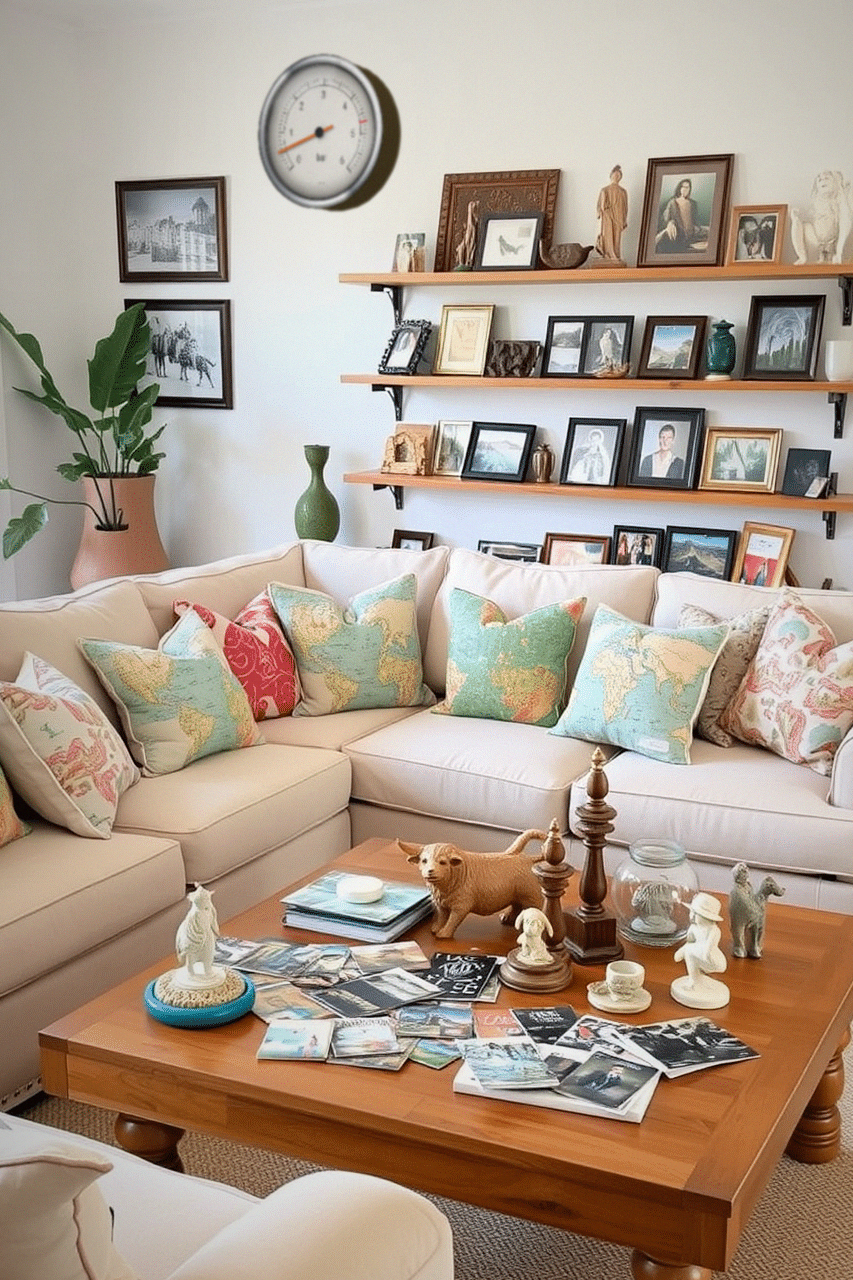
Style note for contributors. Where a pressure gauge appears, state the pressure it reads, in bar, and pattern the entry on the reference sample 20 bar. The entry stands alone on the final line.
0.5 bar
